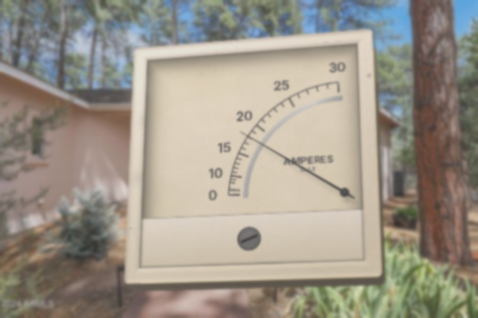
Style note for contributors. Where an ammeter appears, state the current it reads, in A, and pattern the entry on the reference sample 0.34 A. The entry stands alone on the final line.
18 A
